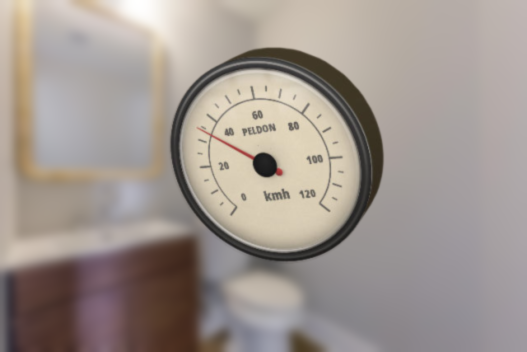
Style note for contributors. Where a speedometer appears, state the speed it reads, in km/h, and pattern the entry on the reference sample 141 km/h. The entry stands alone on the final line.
35 km/h
